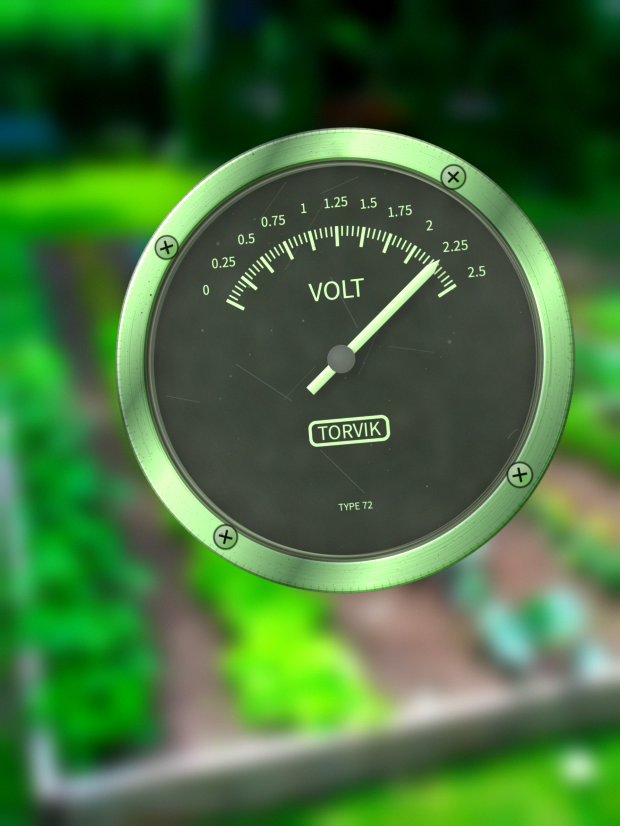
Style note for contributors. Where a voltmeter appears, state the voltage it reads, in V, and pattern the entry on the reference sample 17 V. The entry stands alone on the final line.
2.25 V
